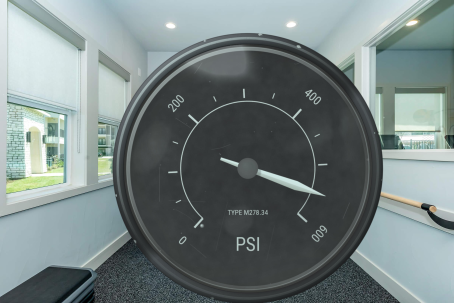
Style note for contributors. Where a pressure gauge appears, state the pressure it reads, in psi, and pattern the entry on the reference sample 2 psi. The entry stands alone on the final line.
550 psi
